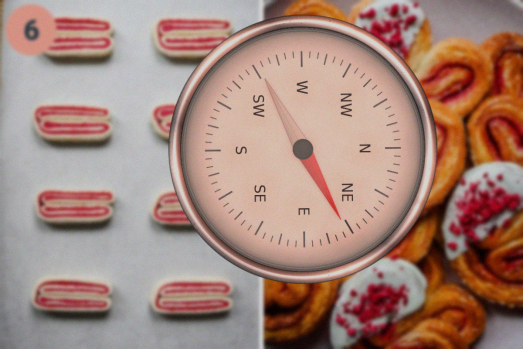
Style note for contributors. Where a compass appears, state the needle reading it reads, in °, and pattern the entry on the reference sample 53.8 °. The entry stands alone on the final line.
62.5 °
